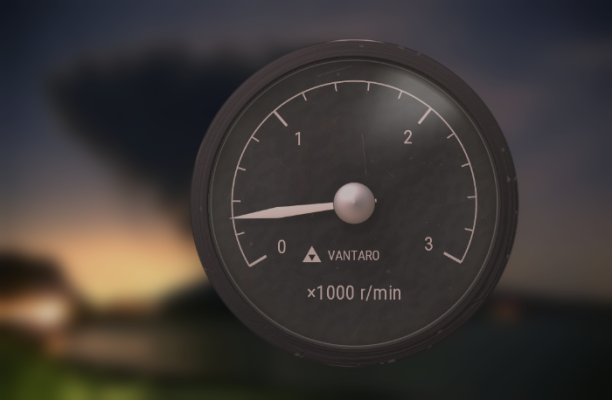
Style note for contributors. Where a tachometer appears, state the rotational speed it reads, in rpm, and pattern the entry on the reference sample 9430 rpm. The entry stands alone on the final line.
300 rpm
